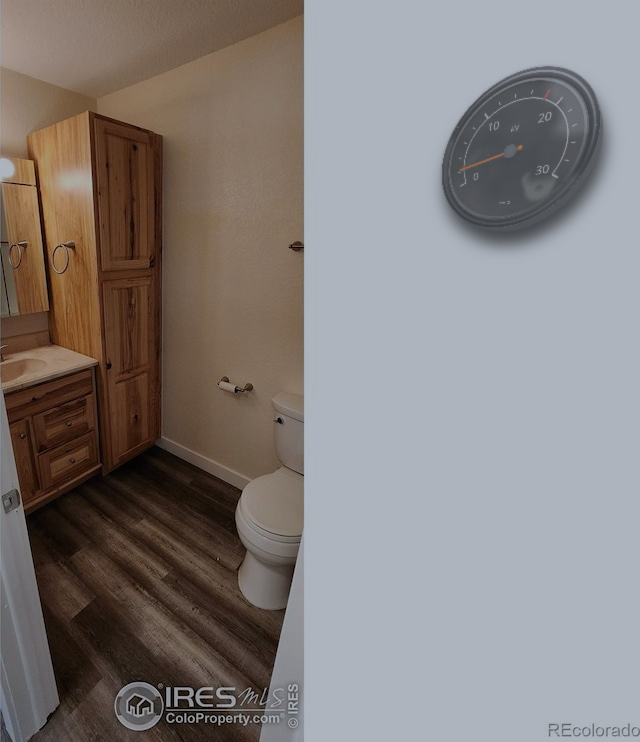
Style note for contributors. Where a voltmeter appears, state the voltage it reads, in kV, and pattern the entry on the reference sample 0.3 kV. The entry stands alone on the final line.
2 kV
